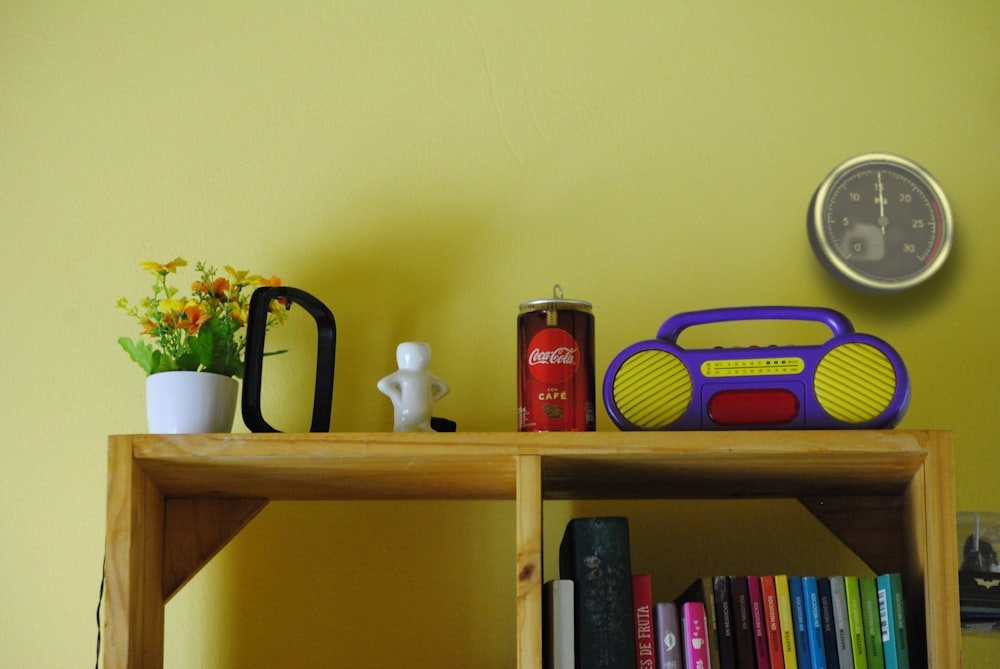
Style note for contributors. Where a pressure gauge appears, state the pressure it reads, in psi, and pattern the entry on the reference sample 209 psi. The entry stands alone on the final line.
15 psi
